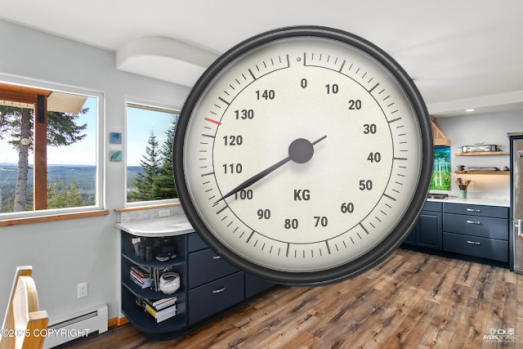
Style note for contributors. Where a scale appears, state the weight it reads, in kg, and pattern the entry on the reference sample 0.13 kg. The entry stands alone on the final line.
102 kg
